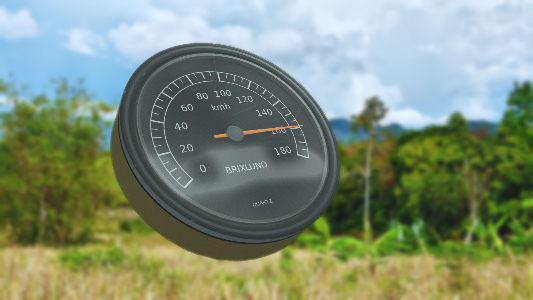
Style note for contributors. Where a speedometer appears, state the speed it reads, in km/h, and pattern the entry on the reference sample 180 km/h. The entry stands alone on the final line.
160 km/h
